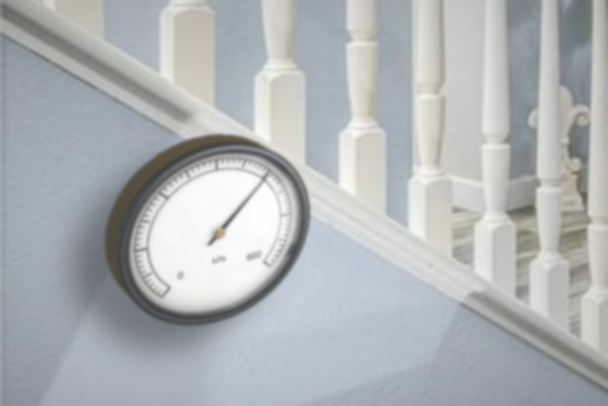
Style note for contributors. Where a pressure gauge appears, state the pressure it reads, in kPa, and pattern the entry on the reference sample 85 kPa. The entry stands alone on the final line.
400 kPa
